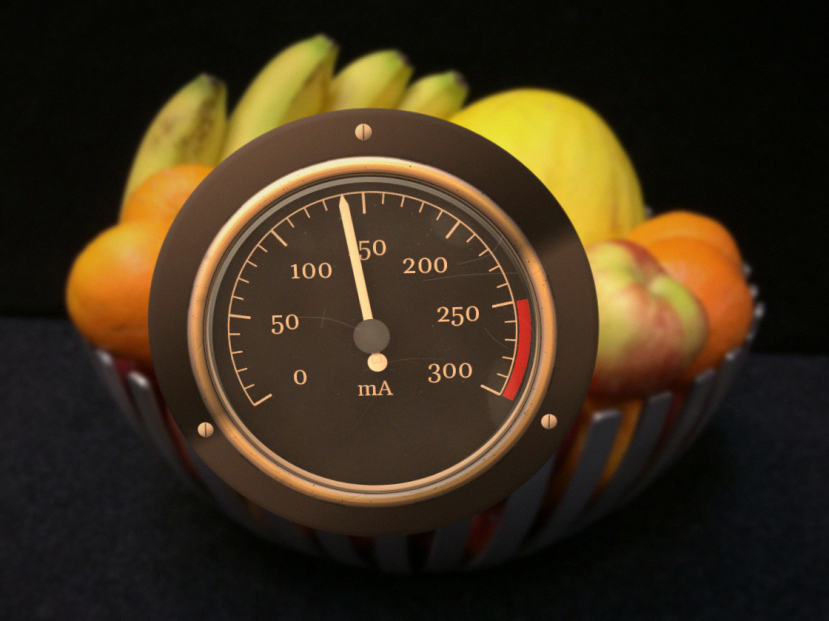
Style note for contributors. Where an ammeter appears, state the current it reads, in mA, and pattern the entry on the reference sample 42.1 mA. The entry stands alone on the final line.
140 mA
